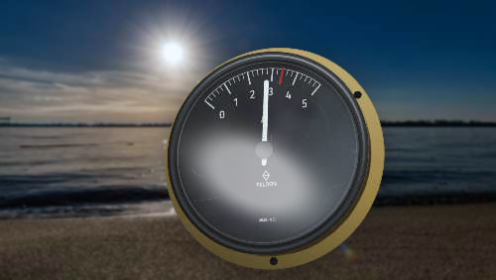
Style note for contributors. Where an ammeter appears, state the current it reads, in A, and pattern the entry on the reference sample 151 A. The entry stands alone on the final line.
2.8 A
